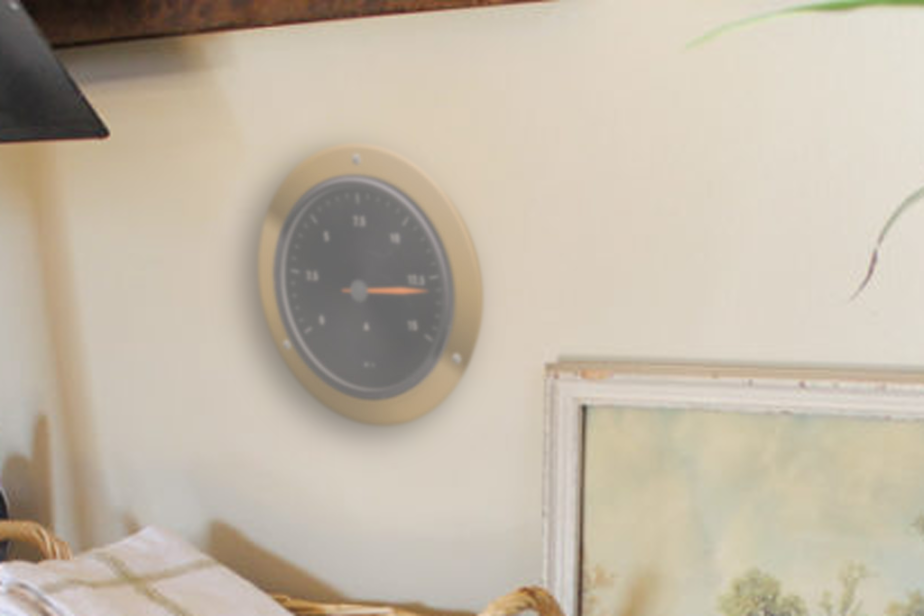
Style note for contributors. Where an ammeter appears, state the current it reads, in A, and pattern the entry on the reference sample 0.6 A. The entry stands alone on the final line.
13 A
